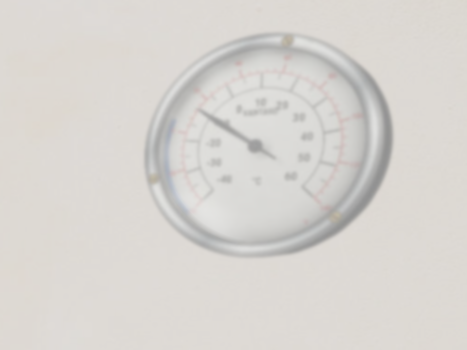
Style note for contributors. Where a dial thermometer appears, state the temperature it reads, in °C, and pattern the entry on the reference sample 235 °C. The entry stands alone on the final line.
-10 °C
